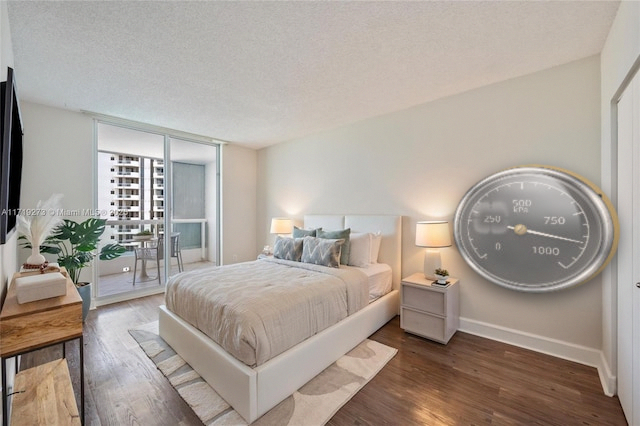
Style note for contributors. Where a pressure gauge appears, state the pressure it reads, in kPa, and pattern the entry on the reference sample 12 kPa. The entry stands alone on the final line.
875 kPa
